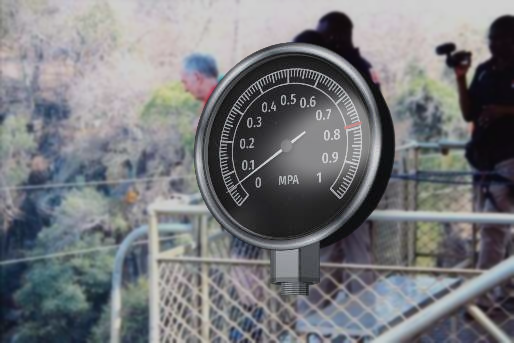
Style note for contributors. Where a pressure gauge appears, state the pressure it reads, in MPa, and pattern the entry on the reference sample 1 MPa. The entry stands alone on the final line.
0.05 MPa
